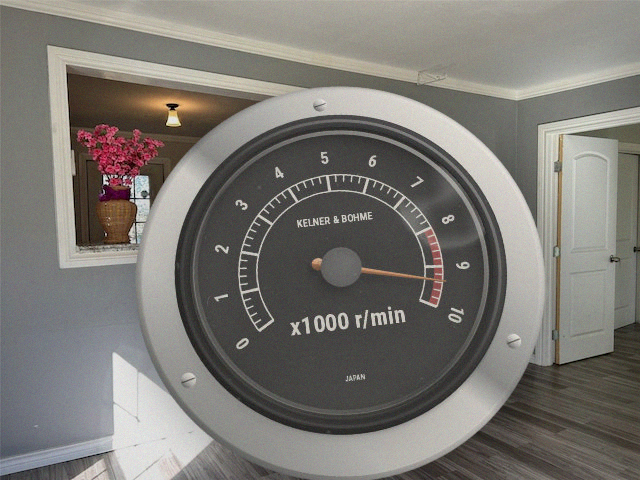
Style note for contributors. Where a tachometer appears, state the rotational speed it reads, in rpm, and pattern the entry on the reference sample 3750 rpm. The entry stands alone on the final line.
9400 rpm
